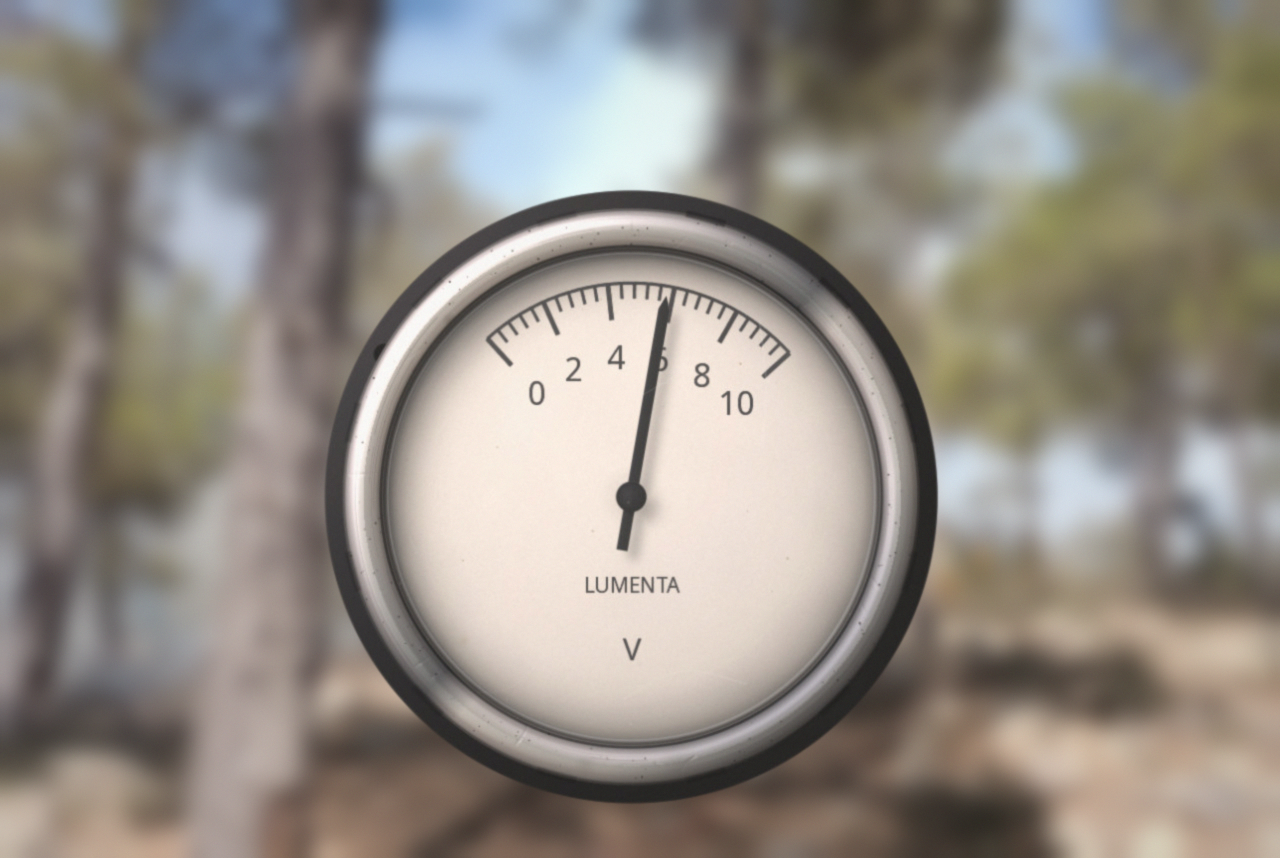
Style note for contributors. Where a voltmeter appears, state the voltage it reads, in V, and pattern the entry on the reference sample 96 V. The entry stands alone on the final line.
5.8 V
